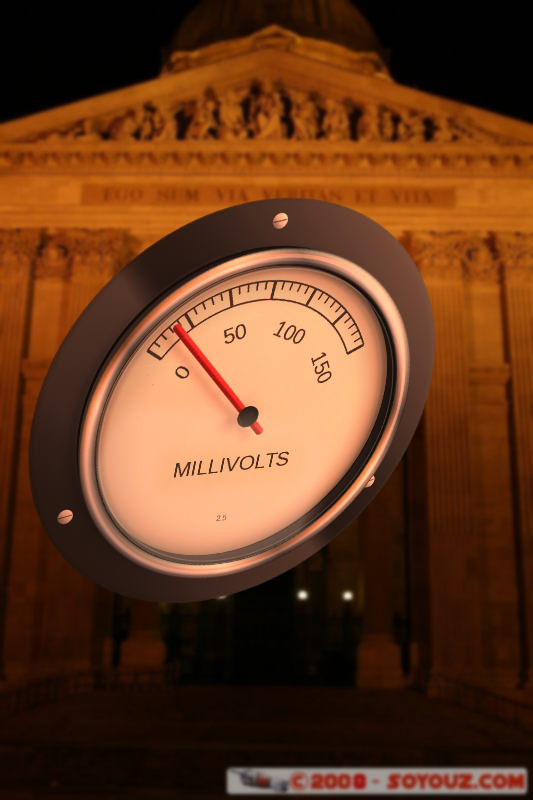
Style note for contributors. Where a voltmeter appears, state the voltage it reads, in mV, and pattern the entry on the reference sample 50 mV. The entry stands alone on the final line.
17.5 mV
